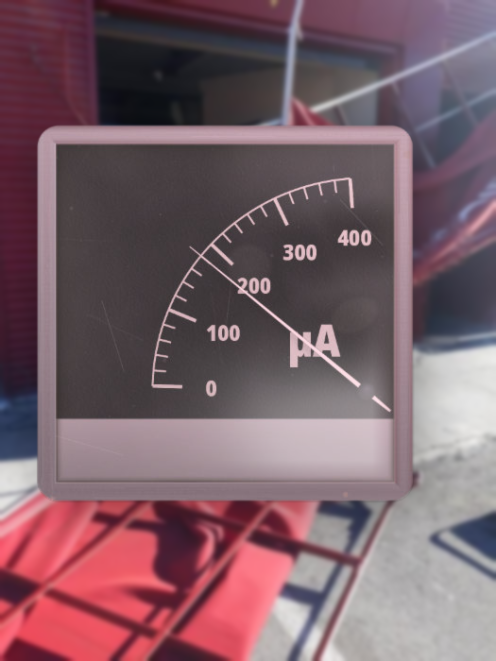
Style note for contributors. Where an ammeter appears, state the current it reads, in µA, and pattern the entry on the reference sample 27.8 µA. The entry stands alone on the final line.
180 µA
